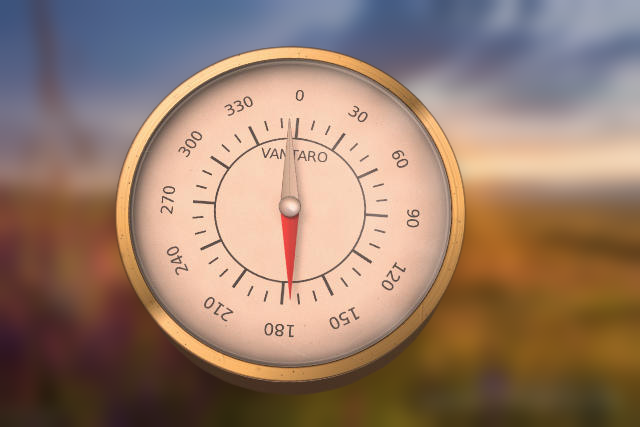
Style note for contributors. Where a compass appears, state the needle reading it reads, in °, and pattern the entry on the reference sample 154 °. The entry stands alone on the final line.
175 °
